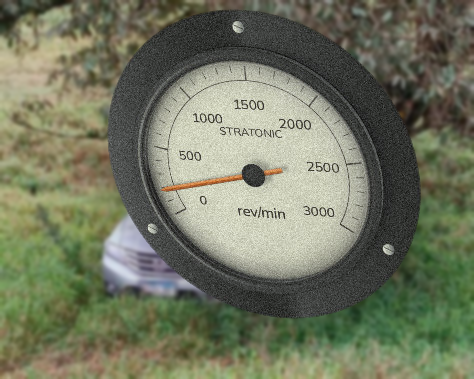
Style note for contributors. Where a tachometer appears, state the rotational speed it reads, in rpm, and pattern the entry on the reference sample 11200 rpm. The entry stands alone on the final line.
200 rpm
